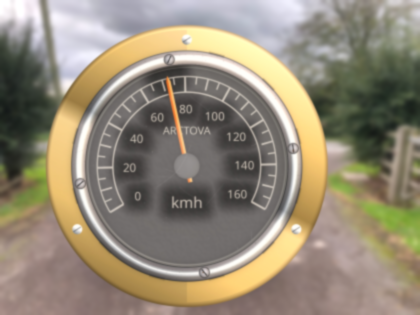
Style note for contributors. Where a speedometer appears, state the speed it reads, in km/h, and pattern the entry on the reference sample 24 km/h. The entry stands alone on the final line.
72.5 km/h
